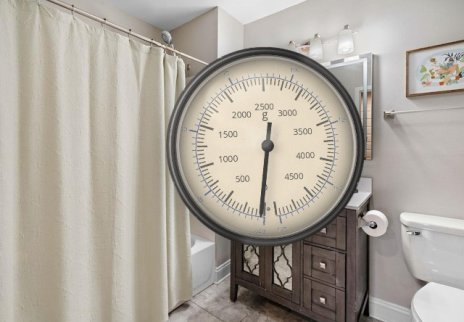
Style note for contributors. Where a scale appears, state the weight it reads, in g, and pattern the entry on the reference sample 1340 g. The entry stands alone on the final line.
50 g
